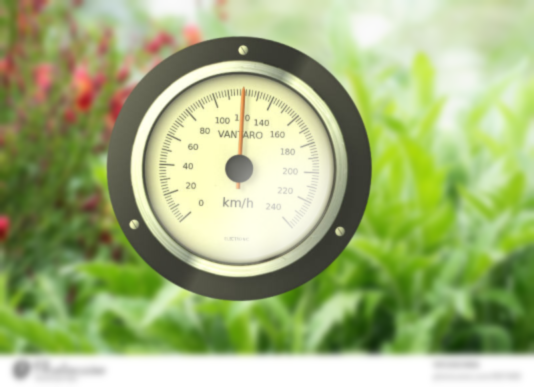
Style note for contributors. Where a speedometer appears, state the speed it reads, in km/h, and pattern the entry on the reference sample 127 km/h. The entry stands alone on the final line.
120 km/h
